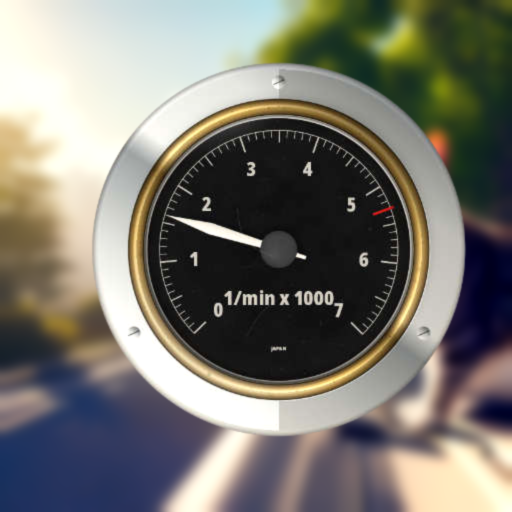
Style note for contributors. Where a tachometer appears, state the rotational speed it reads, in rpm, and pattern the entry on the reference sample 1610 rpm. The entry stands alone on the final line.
1600 rpm
